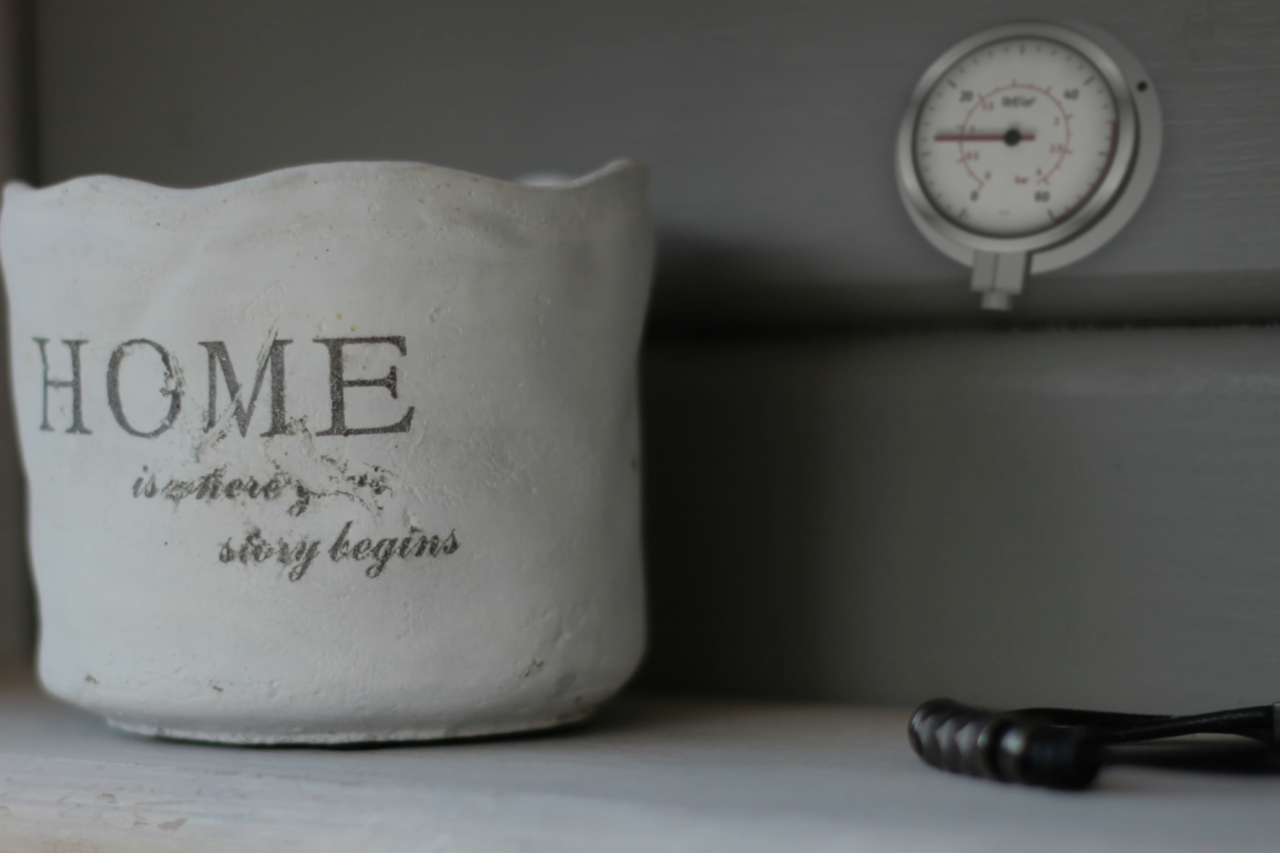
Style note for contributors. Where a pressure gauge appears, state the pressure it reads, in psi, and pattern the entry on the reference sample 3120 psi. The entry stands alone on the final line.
12 psi
